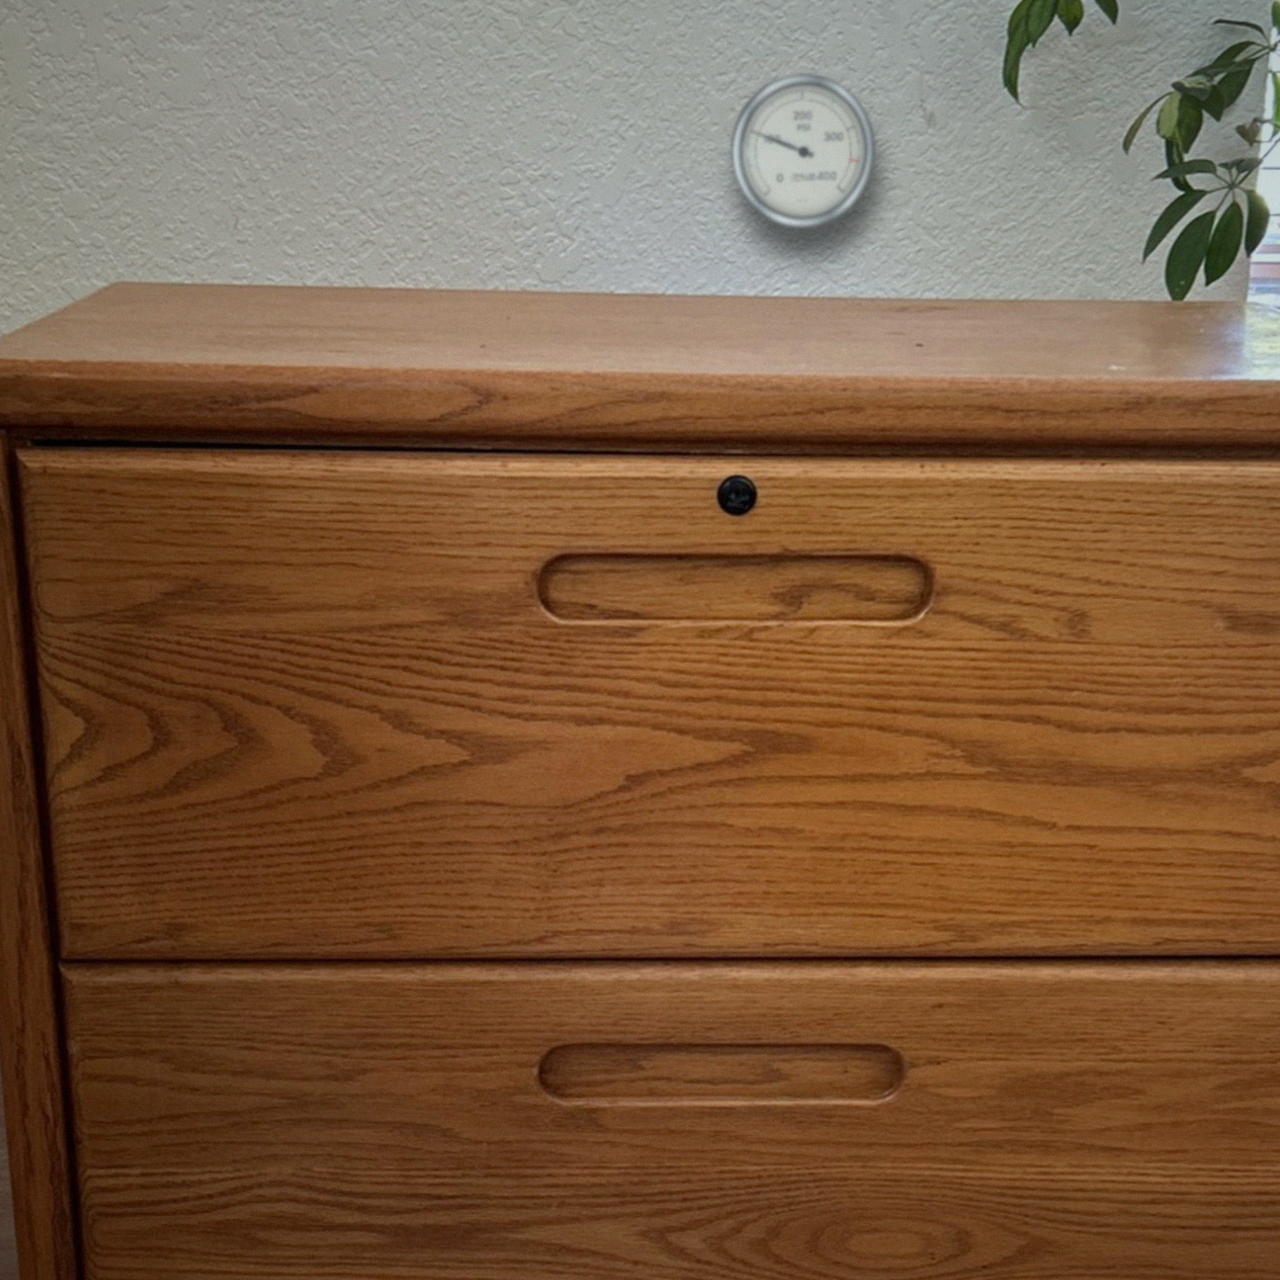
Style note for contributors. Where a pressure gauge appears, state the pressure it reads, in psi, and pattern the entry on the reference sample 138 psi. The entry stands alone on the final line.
100 psi
